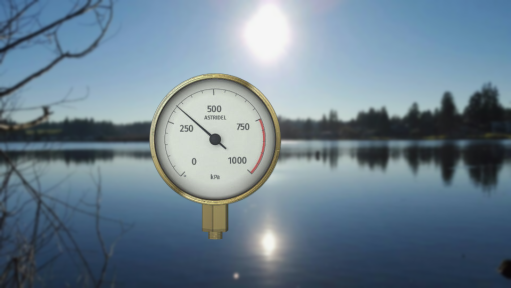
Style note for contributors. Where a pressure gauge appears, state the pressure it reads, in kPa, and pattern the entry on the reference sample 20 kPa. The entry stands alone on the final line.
325 kPa
